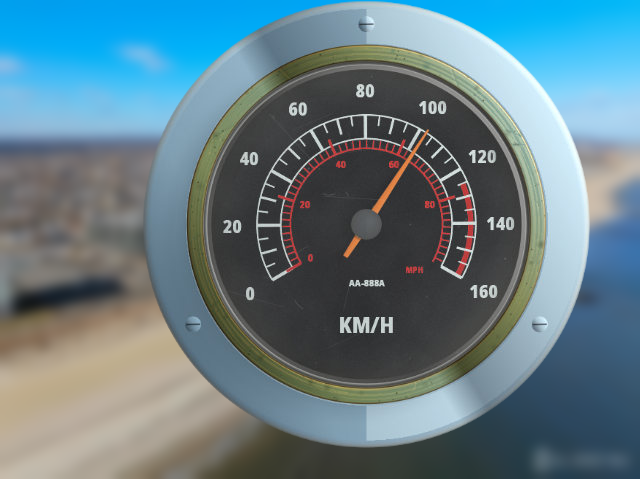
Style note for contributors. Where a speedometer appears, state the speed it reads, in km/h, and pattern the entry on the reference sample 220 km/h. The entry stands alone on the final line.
102.5 km/h
